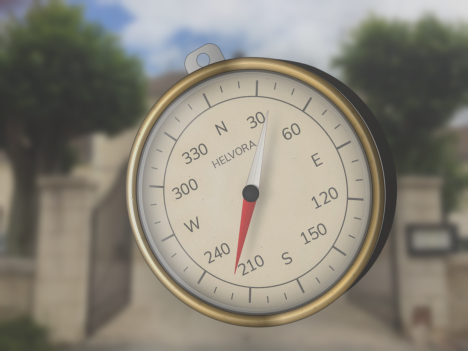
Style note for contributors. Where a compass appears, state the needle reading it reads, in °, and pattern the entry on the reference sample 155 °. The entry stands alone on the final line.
220 °
